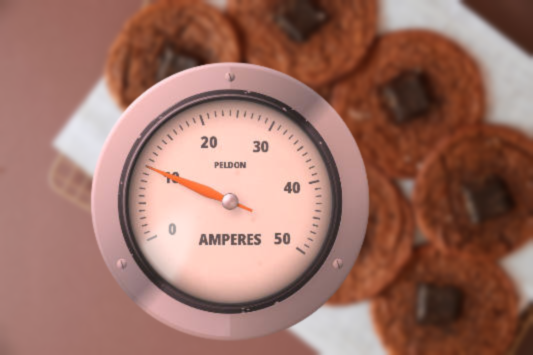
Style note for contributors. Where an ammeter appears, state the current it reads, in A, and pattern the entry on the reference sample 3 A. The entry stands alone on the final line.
10 A
